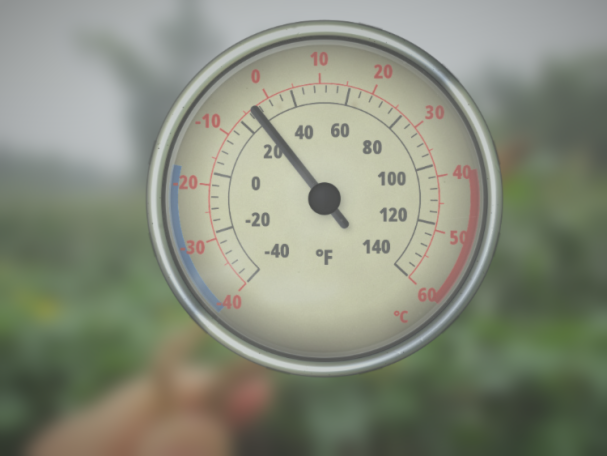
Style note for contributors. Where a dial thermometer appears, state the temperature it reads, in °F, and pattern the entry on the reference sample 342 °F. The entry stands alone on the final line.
26 °F
